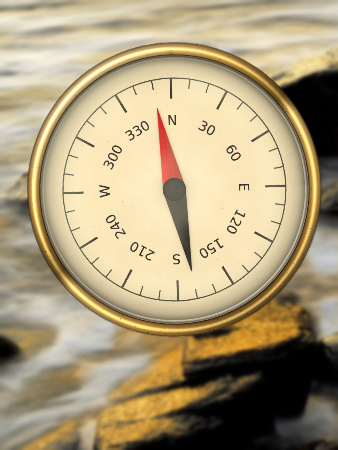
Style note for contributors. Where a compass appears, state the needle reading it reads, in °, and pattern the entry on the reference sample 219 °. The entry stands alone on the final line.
350 °
